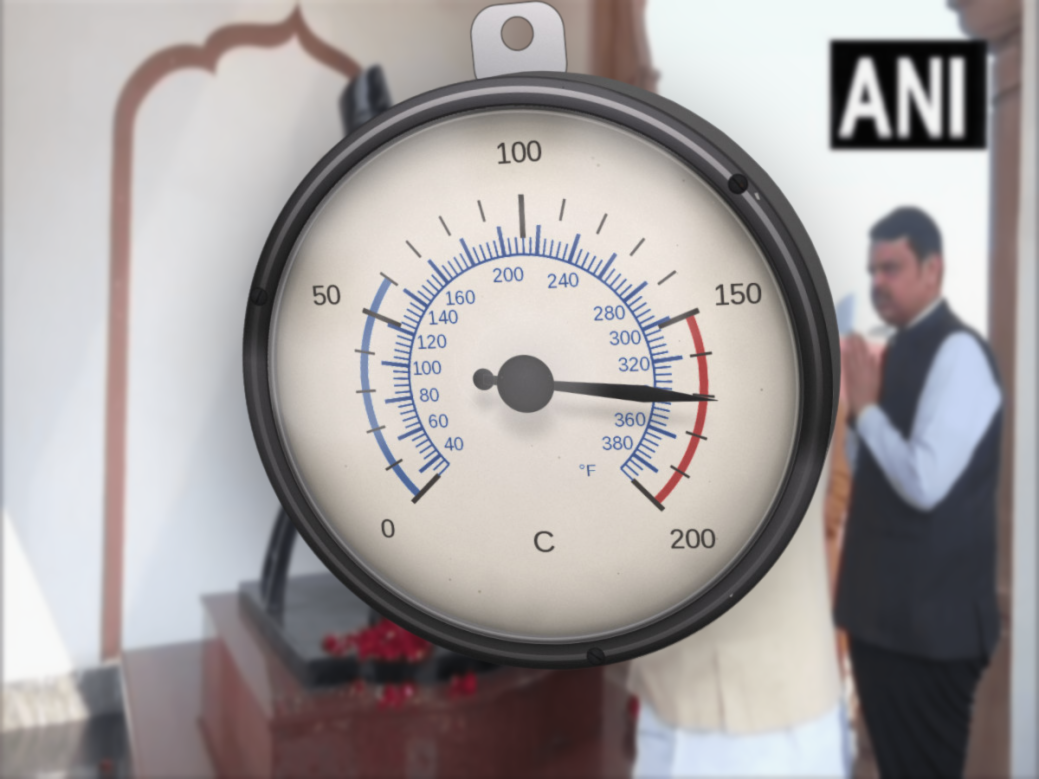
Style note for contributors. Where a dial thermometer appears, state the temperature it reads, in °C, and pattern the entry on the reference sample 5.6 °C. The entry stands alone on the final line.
170 °C
